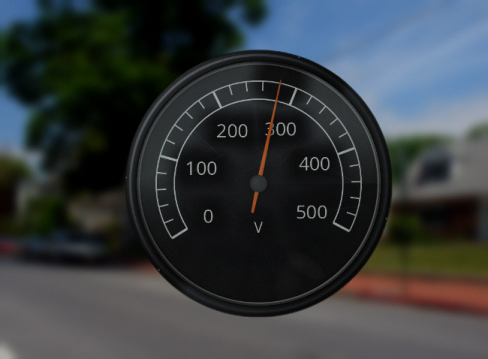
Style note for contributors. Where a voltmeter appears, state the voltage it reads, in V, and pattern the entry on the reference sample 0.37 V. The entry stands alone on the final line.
280 V
